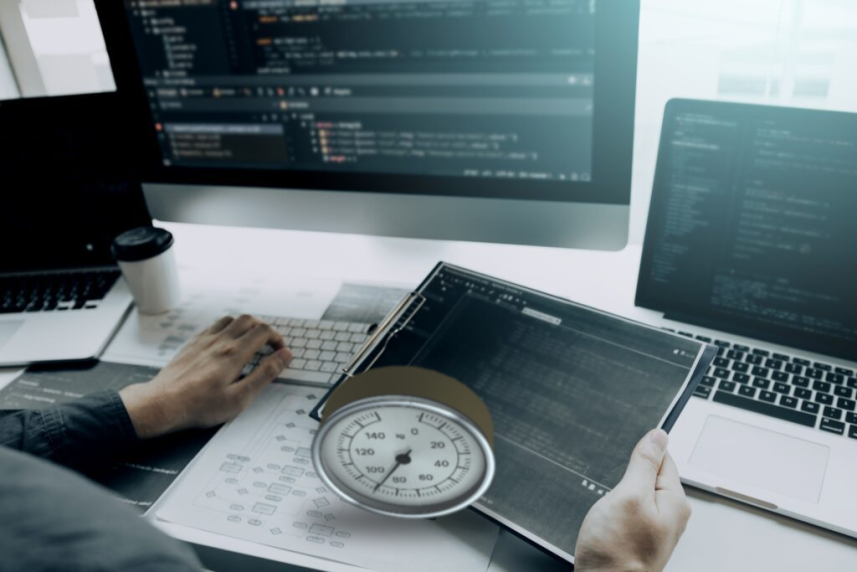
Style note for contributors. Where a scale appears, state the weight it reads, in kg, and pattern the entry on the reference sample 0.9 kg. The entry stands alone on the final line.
90 kg
